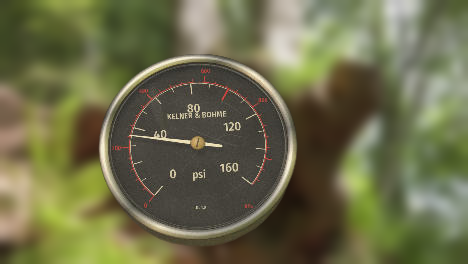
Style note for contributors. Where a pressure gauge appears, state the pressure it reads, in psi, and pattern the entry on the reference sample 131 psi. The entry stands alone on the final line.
35 psi
